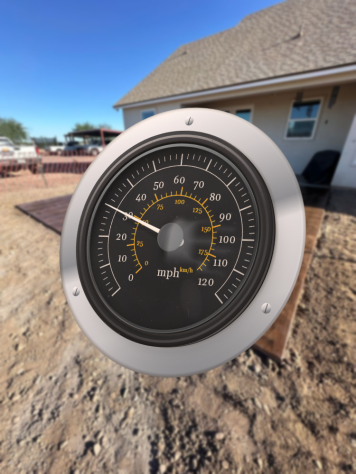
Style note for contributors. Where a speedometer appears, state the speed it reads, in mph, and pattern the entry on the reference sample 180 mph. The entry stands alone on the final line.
30 mph
